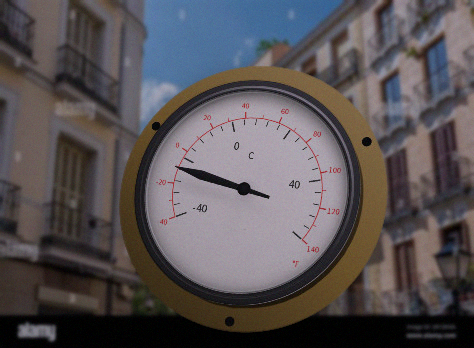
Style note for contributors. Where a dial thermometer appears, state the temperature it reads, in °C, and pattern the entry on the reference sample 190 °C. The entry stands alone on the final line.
-24 °C
